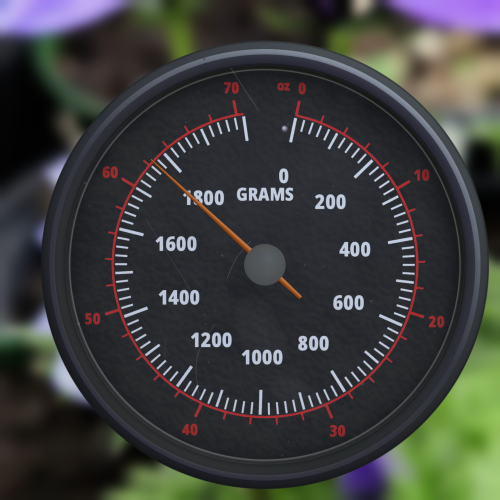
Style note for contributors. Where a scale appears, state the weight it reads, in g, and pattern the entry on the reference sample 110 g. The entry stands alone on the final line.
1770 g
